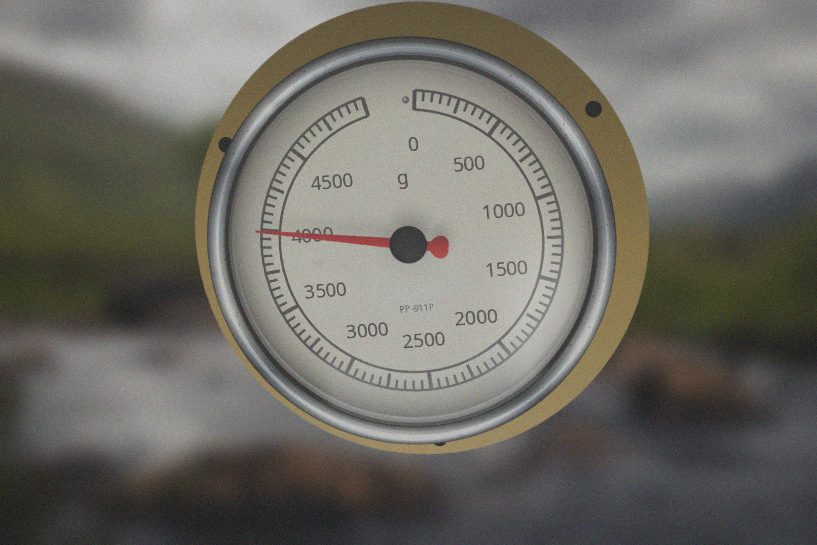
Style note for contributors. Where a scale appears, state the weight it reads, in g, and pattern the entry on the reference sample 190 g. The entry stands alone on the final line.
4000 g
